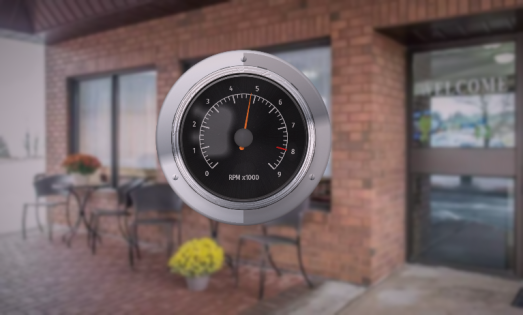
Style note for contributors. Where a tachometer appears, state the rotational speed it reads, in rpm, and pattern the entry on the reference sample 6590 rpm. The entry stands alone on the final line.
4800 rpm
